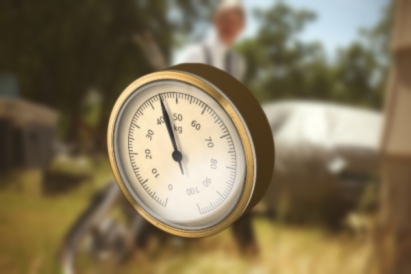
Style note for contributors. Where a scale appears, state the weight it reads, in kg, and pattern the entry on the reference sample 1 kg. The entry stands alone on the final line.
45 kg
